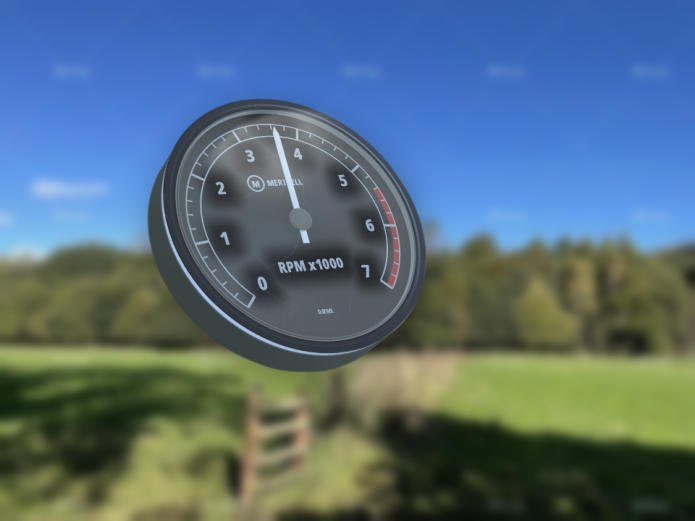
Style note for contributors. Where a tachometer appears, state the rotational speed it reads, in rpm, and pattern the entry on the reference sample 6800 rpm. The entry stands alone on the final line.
3600 rpm
